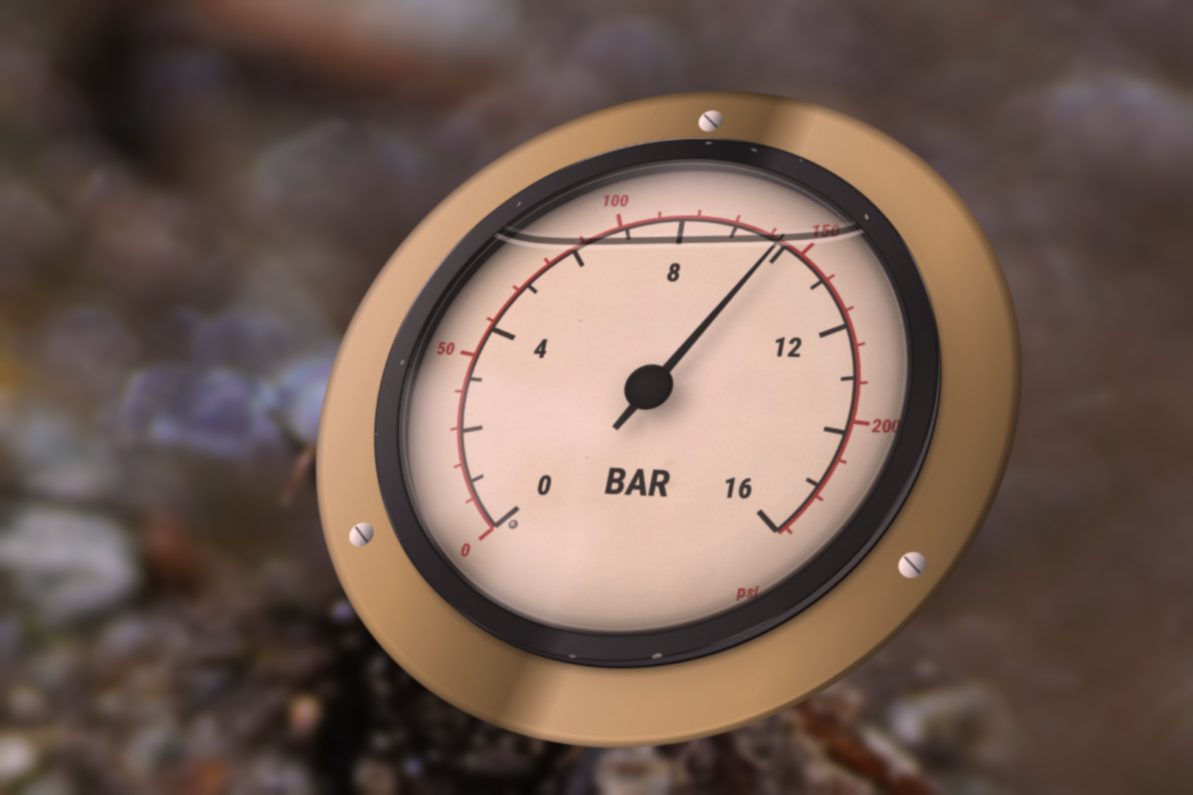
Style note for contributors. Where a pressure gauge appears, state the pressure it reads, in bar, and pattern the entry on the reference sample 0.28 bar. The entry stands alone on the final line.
10 bar
